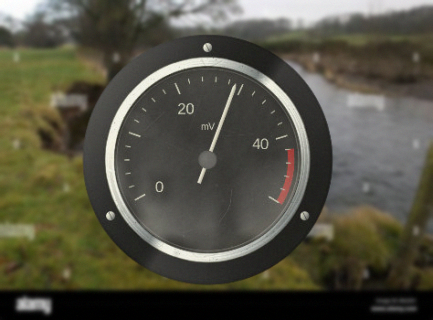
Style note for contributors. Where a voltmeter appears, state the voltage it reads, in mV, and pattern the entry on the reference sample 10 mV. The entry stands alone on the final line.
29 mV
